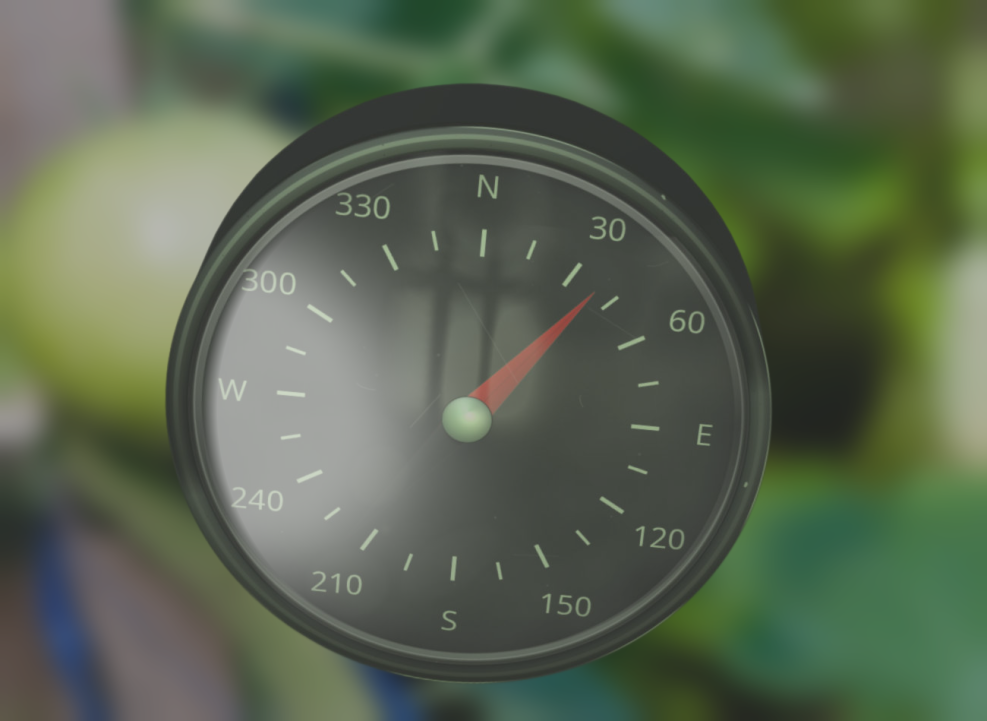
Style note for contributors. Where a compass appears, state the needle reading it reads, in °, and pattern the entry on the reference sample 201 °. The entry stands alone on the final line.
37.5 °
